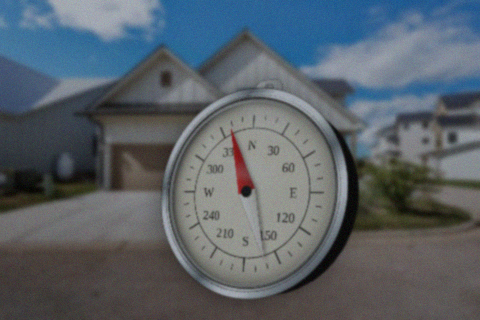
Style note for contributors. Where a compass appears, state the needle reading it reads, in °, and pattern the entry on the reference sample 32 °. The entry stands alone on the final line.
340 °
